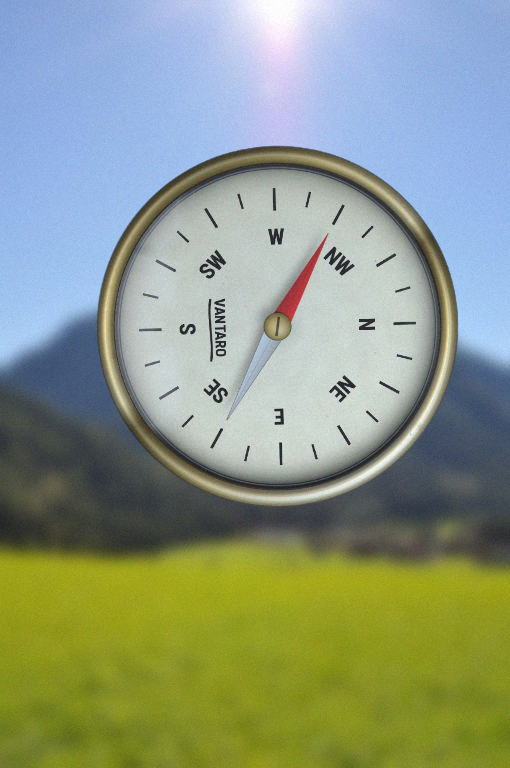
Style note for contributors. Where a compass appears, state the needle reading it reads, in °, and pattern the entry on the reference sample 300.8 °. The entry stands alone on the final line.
300 °
